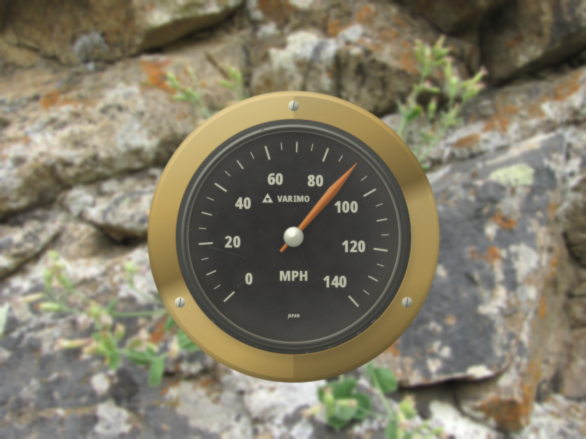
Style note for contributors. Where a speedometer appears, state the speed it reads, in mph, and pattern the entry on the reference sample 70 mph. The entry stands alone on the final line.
90 mph
